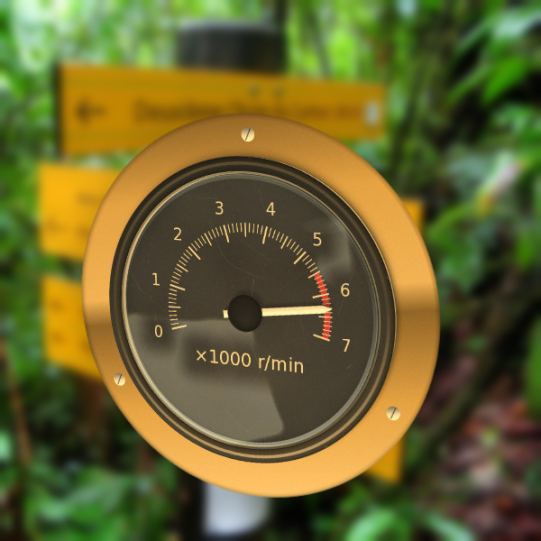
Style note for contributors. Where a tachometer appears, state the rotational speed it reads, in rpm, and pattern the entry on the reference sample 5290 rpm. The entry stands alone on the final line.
6300 rpm
